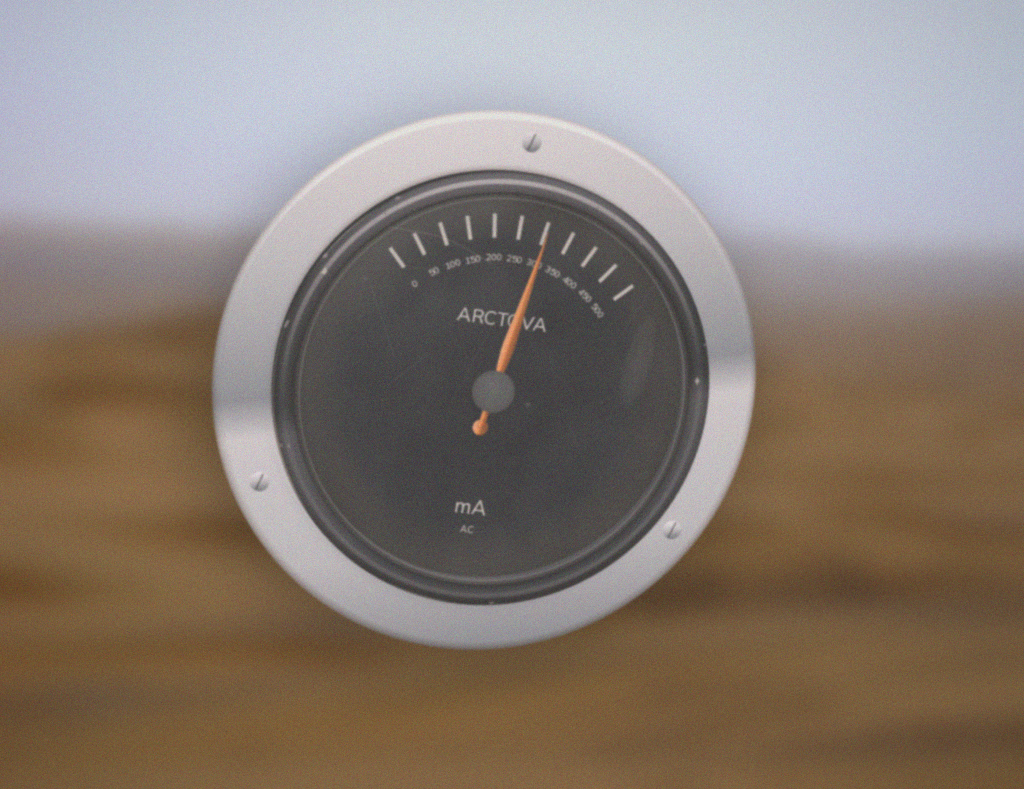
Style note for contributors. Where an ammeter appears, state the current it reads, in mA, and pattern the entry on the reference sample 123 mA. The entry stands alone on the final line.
300 mA
